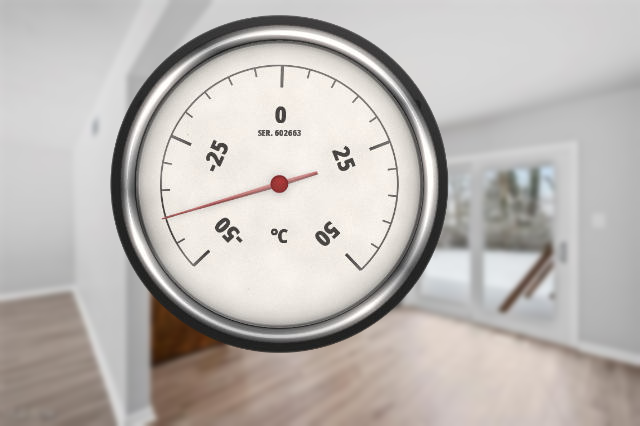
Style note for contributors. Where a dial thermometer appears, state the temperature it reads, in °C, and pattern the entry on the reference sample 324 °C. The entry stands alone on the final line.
-40 °C
